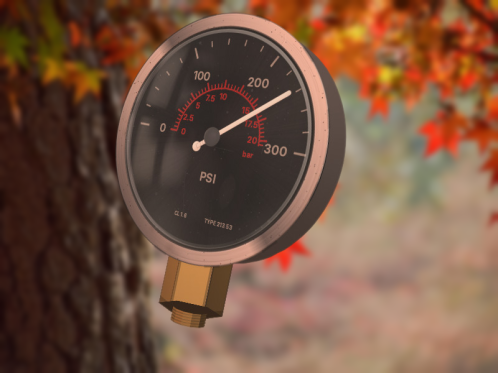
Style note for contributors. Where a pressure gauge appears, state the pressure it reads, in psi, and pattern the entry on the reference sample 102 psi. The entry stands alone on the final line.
240 psi
